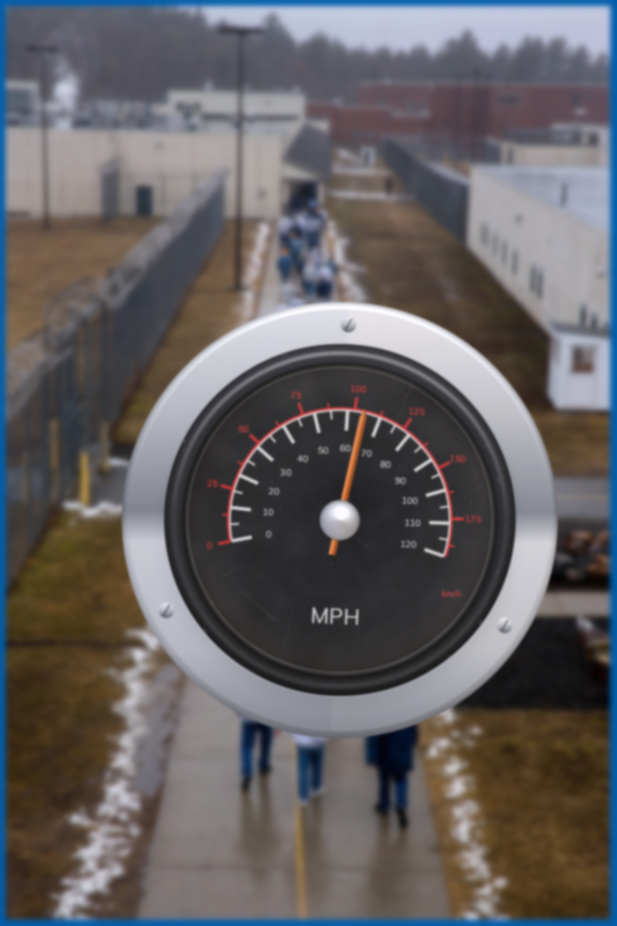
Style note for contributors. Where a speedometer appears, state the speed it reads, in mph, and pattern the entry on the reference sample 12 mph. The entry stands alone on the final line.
65 mph
